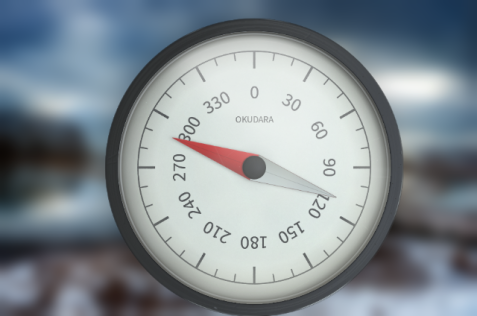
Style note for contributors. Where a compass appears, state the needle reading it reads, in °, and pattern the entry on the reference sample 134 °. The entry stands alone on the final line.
290 °
